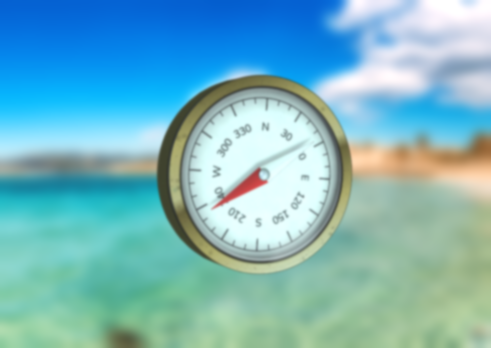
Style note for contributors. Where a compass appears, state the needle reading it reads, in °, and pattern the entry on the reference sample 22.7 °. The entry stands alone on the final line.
235 °
